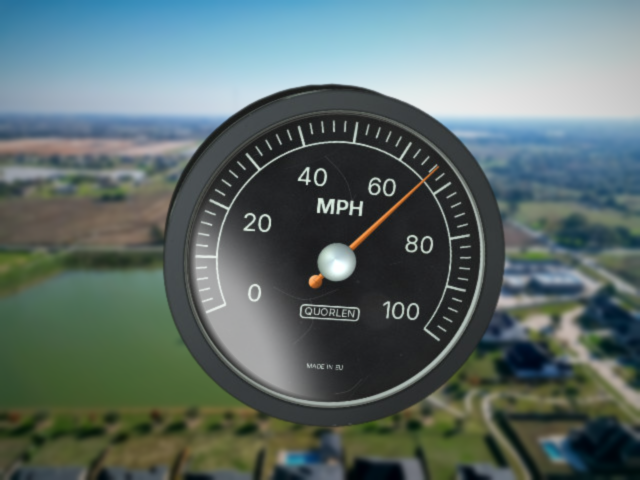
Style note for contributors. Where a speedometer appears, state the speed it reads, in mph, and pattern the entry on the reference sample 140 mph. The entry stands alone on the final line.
66 mph
